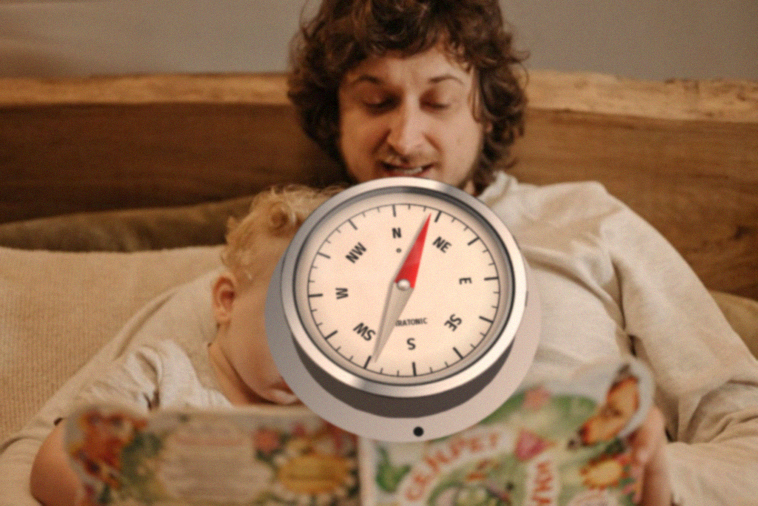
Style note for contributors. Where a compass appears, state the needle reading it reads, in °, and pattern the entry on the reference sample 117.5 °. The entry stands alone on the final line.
25 °
